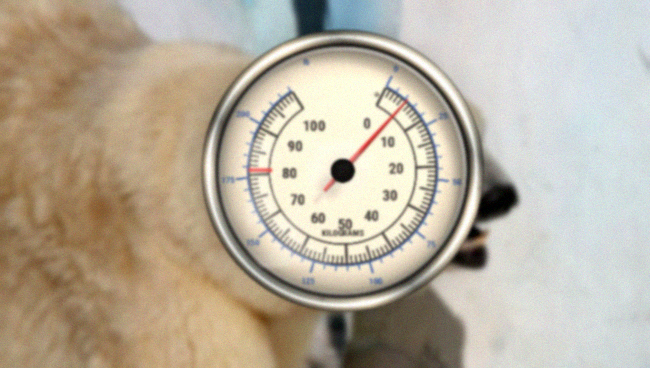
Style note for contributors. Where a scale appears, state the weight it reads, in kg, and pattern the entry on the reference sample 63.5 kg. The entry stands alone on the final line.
5 kg
